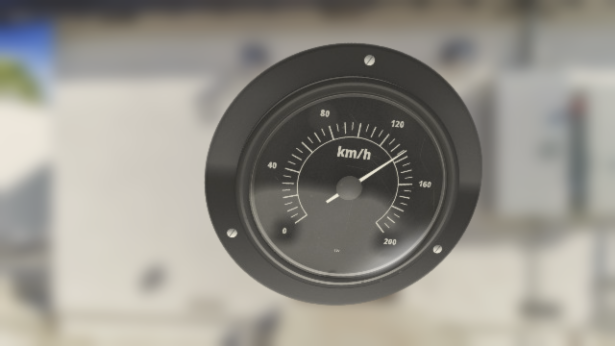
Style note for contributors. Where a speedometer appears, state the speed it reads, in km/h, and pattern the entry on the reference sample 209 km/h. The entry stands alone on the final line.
135 km/h
